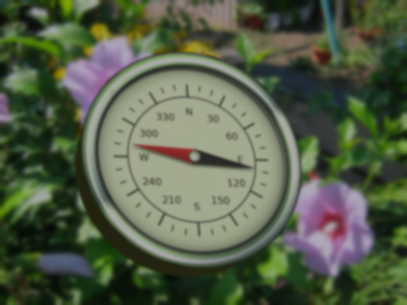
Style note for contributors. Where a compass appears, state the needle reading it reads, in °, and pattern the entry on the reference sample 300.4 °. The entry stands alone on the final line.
280 °
